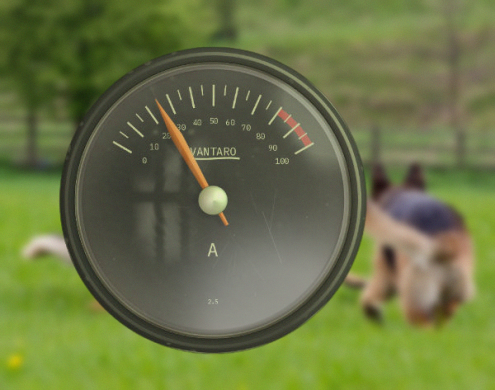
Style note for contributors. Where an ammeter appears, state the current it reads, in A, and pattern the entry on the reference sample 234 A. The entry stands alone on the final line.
25 A
